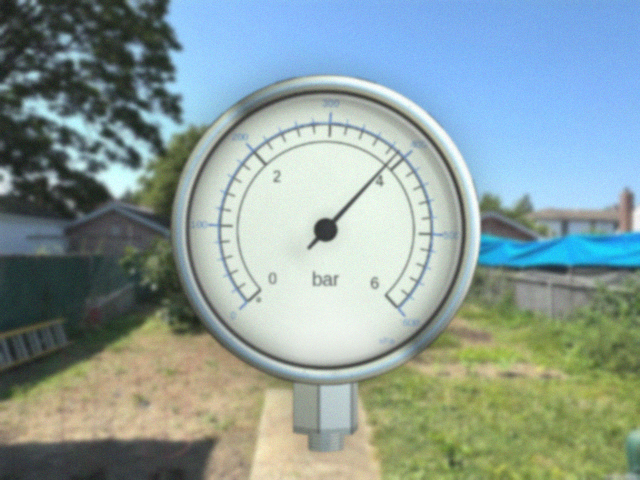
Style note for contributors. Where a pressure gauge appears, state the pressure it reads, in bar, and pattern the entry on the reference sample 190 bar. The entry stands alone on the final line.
3.9 bar
